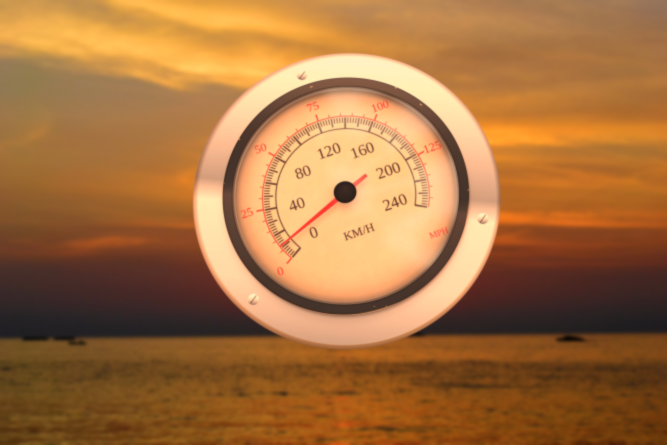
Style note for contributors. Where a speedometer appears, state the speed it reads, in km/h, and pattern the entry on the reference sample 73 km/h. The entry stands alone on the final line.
10 km/h
